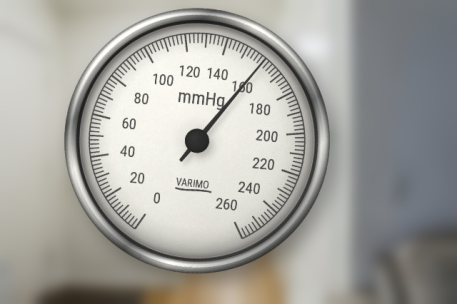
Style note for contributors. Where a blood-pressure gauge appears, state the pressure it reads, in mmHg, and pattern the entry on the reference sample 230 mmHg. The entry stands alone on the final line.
160 mmHg
